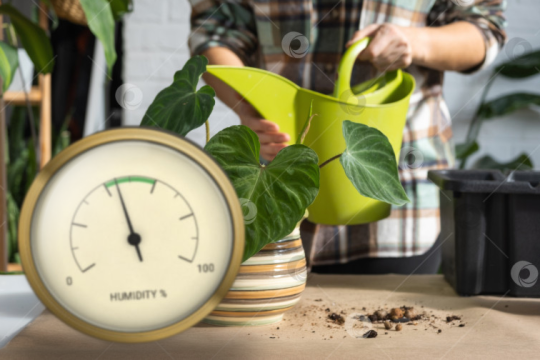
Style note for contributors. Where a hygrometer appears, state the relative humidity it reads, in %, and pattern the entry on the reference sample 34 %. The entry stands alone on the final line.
45 %
